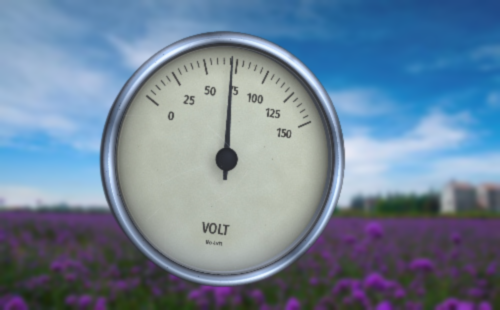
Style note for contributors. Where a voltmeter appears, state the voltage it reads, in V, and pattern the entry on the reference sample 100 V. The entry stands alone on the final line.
70 V
